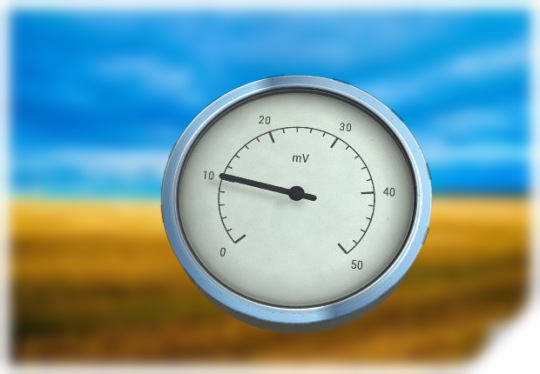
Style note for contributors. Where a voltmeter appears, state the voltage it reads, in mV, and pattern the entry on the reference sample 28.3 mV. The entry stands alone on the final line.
10 mV
